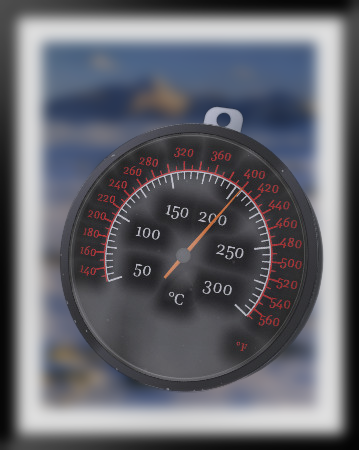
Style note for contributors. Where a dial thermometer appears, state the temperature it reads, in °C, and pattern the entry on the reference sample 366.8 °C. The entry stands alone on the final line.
205 °C
